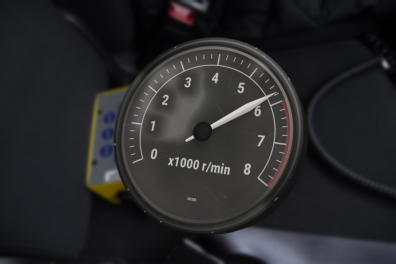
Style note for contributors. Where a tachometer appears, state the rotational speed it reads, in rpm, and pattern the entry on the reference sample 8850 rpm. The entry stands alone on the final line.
5800 rpm
